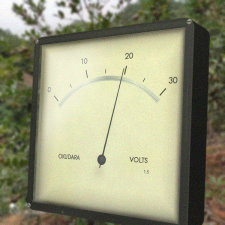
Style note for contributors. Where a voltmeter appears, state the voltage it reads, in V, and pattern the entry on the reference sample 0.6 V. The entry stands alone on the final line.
20 V
